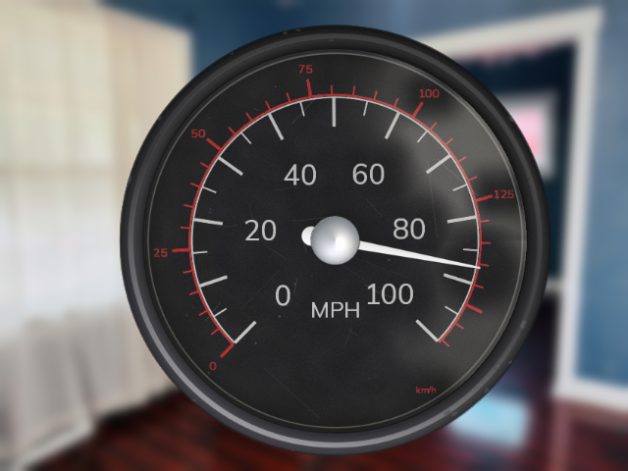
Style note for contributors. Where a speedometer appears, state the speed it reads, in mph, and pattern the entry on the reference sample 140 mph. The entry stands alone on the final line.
87.5 mph
